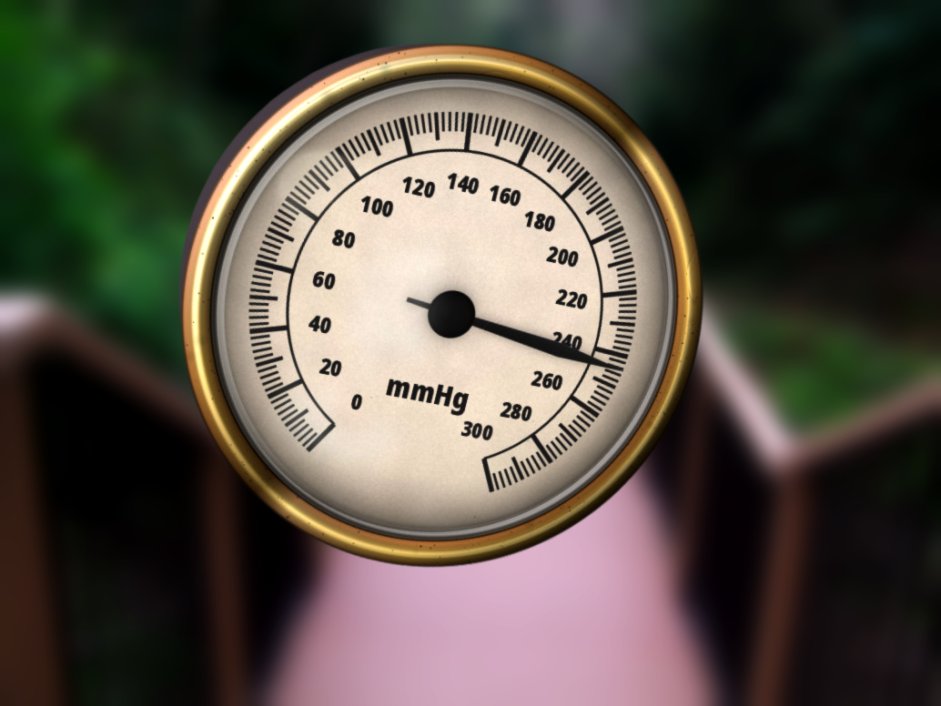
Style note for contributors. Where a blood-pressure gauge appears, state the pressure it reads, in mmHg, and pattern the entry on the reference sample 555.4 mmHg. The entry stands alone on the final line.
244 mmHg
